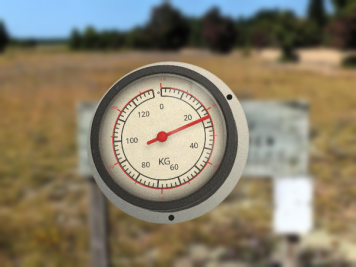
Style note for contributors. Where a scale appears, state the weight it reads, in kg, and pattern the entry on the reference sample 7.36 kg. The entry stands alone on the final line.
26 kg
